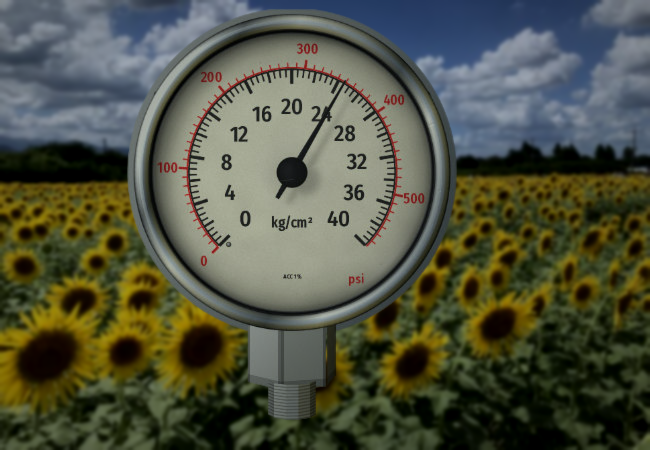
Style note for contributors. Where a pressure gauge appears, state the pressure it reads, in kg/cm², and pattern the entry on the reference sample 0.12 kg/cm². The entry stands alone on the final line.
24.5 kg/cm²
